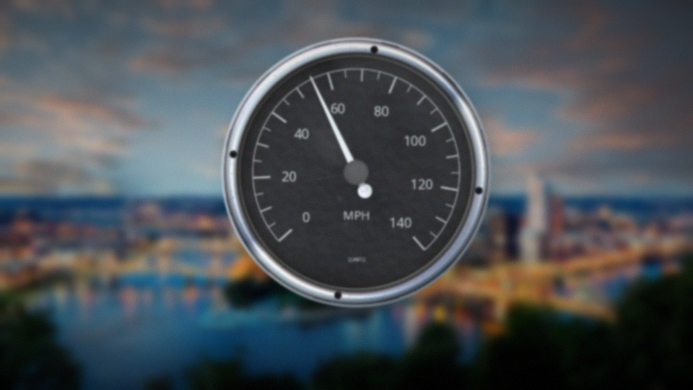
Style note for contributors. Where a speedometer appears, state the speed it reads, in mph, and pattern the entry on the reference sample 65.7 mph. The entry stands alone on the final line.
55 mph
